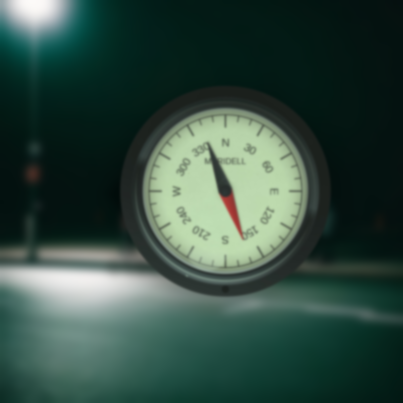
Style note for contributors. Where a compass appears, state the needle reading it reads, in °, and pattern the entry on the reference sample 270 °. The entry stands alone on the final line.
160 °
